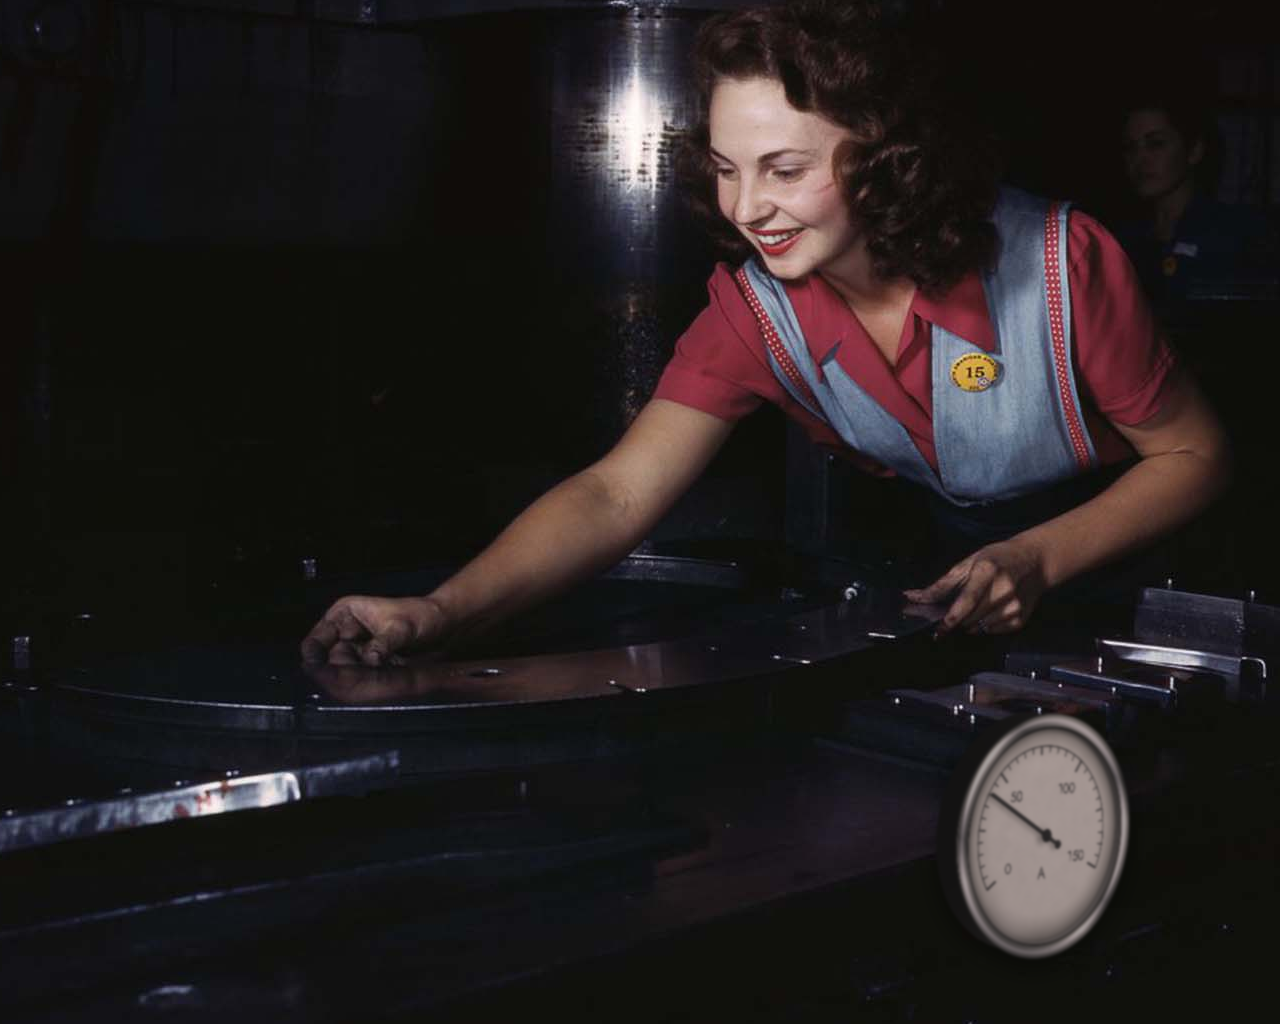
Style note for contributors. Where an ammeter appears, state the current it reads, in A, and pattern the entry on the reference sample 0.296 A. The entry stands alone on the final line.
40 A
